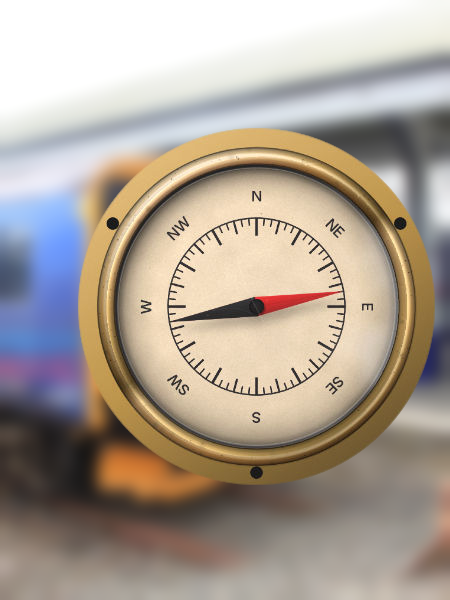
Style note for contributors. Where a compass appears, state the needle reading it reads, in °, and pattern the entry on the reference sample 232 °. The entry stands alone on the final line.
80 °
